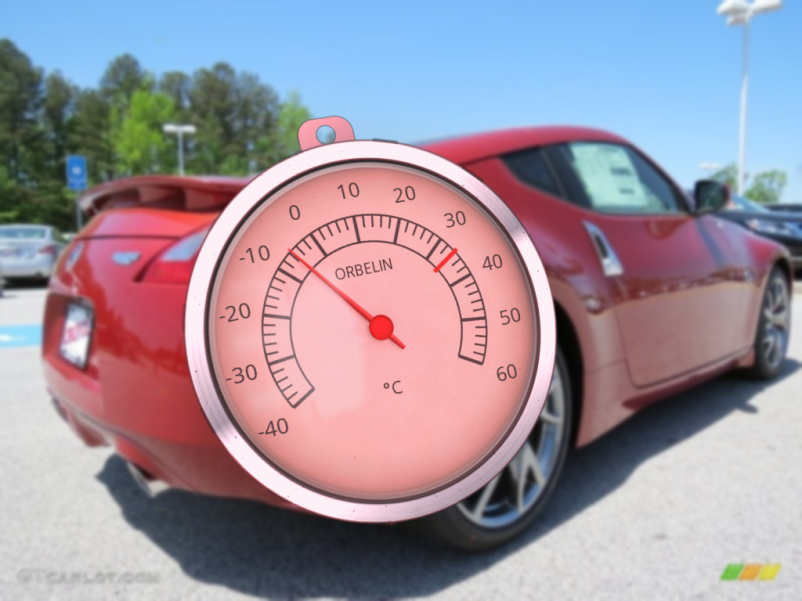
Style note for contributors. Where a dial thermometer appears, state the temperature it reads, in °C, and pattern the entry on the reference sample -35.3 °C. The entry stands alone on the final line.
-6 °C
